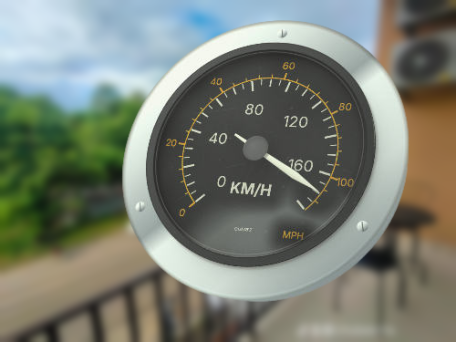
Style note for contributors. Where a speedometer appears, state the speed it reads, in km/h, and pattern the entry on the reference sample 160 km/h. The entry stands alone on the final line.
170 km/h
